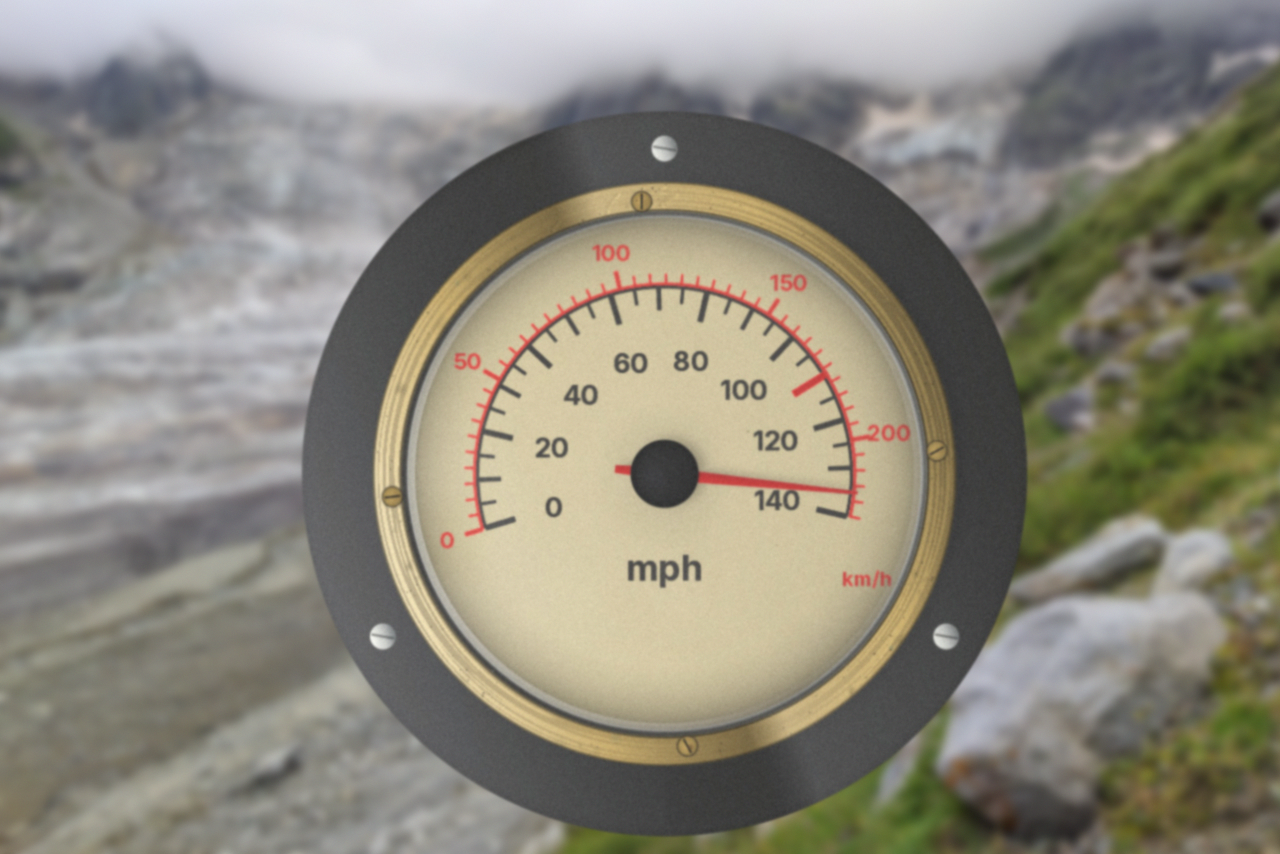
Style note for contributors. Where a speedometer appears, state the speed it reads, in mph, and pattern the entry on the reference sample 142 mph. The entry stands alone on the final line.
135 mph
